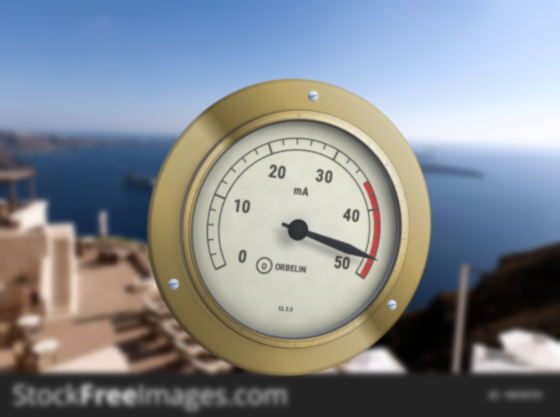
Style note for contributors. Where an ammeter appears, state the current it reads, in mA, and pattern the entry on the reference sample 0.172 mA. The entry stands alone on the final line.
47 mA
